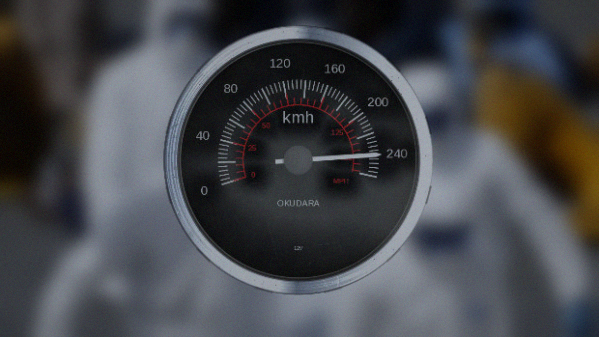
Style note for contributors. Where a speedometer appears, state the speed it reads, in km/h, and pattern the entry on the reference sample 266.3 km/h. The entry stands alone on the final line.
240 km/h
